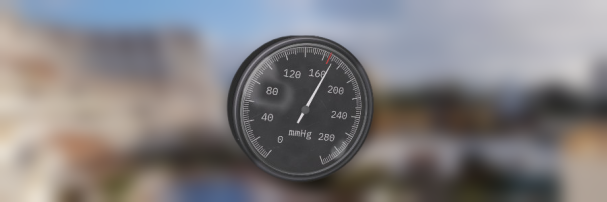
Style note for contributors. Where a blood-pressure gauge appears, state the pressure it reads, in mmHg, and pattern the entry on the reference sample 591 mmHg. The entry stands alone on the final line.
170 mmHg
